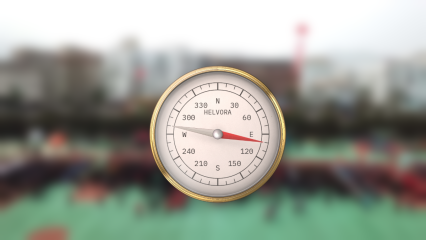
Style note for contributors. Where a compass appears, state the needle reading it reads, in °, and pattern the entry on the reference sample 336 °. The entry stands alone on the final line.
100 °
